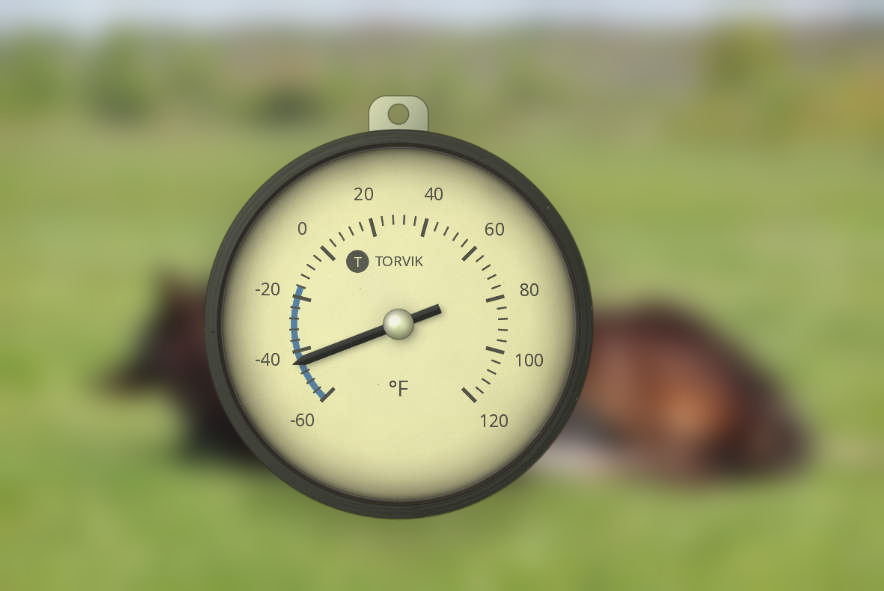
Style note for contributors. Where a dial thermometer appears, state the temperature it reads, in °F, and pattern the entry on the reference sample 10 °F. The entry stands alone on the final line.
-44 °F
